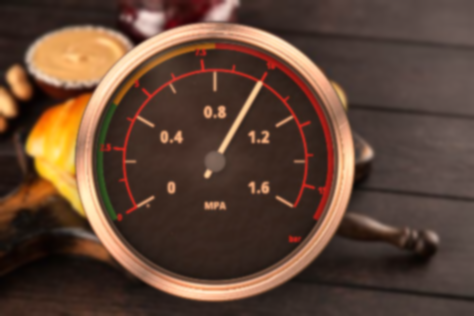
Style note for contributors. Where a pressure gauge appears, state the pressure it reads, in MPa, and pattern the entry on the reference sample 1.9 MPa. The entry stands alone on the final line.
1 MPa
